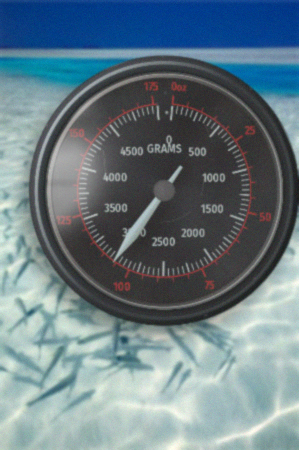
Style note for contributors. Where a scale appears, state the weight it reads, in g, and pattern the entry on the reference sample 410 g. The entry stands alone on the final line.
3000 g
